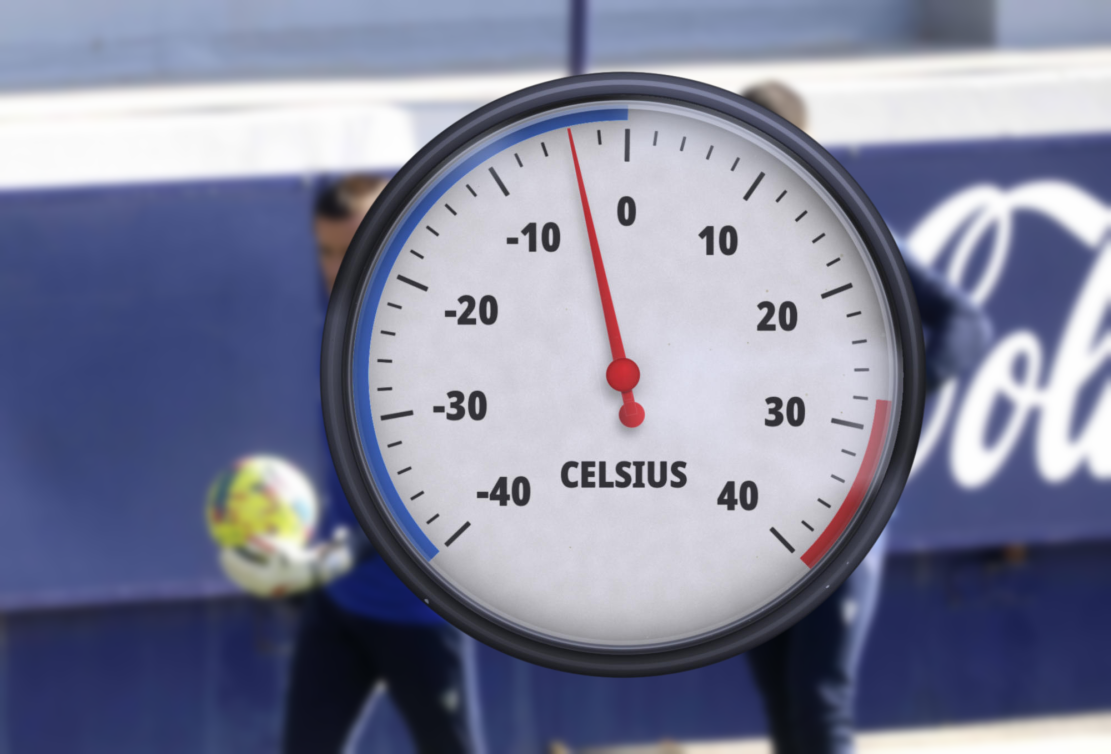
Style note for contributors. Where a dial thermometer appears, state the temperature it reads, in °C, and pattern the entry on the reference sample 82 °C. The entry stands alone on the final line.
-4 °C
